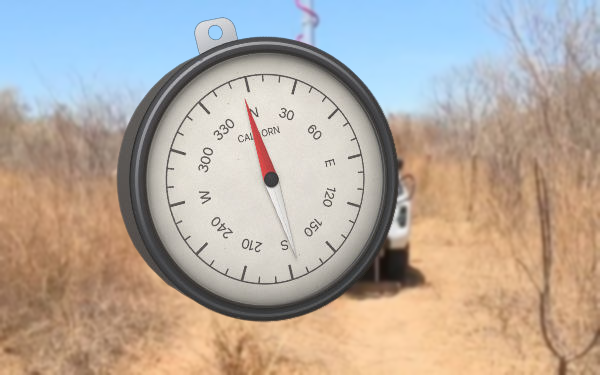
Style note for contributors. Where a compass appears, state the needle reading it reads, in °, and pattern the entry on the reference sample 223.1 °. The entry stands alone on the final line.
355 °
